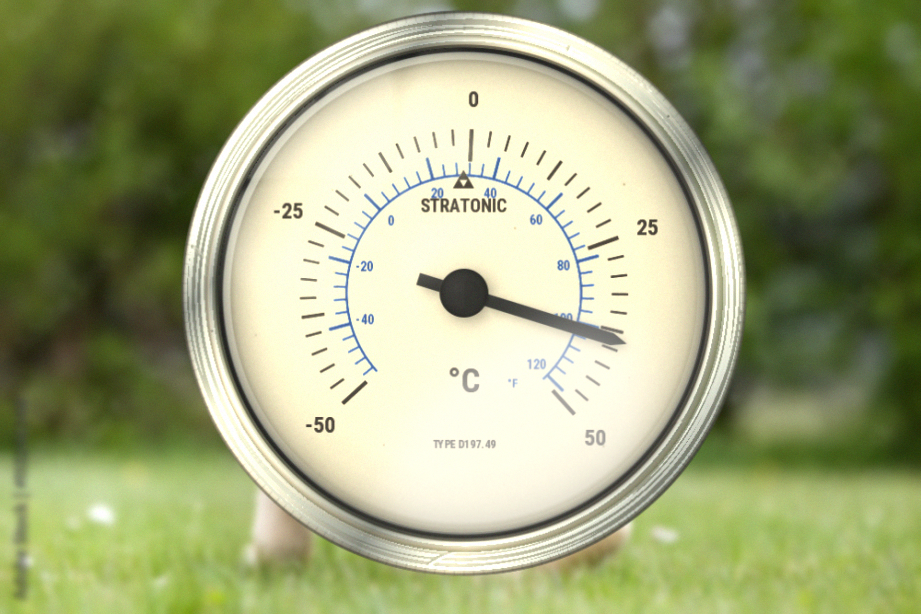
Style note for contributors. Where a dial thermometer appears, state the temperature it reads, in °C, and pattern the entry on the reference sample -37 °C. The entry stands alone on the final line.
38.75 °C
